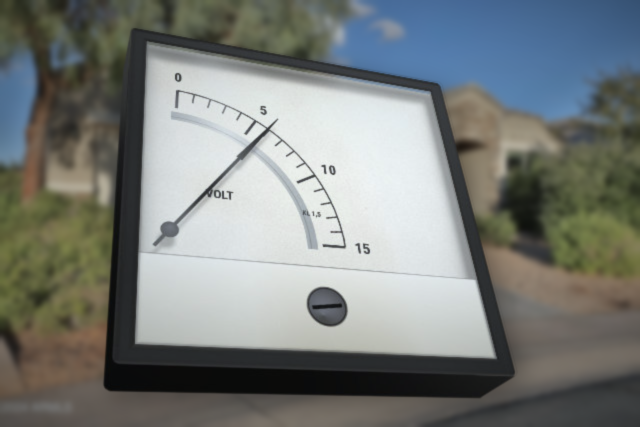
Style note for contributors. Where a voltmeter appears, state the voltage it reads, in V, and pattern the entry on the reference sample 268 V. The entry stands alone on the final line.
6 V
